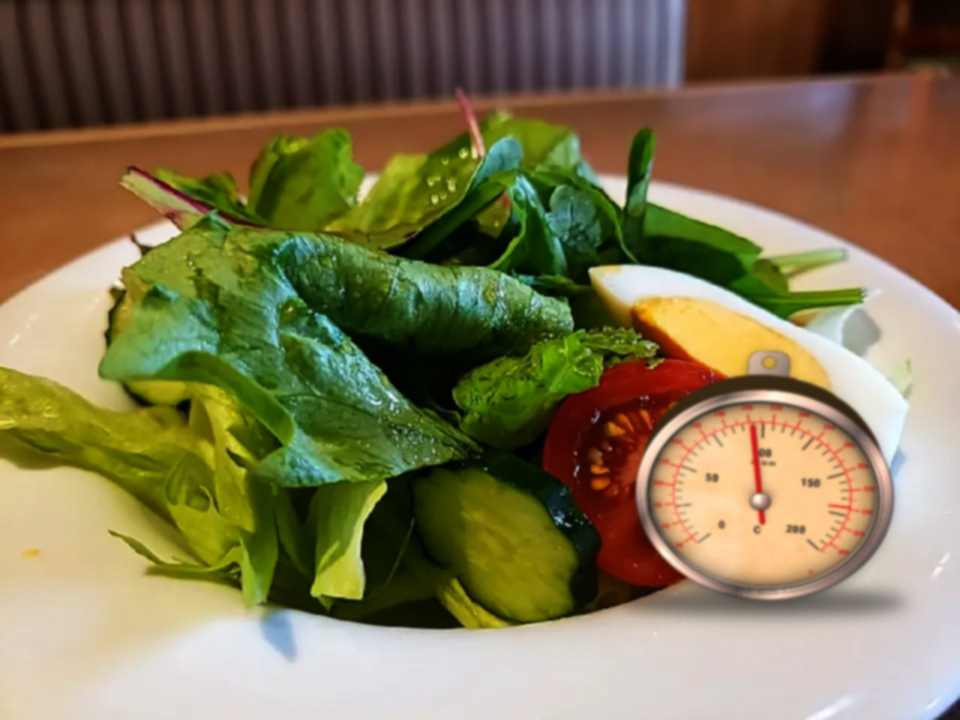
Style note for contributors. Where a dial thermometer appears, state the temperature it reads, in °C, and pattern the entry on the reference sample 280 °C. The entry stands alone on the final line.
95 °C
